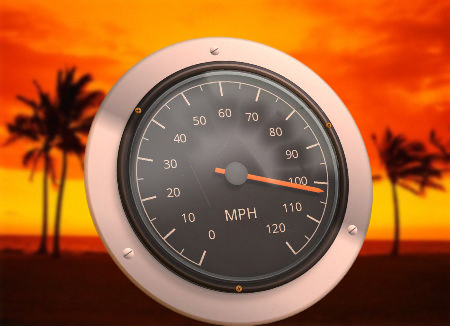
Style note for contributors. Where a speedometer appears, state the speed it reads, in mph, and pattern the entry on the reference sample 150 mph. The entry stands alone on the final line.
102.5 mph
